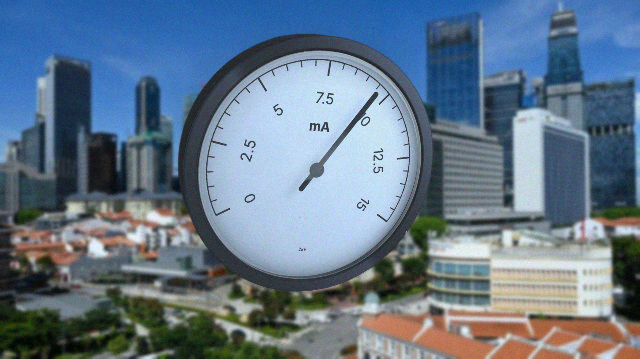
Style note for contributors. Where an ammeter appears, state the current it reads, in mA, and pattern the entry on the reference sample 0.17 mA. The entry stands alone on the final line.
9.5 mA
